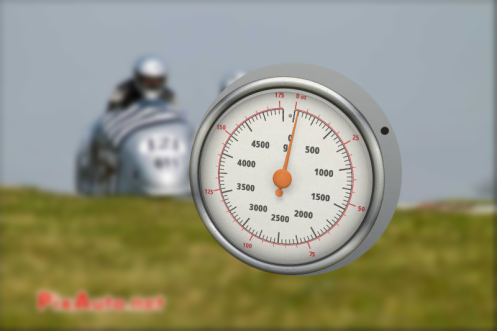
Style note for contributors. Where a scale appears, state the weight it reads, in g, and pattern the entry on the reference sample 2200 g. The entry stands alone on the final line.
50 g
